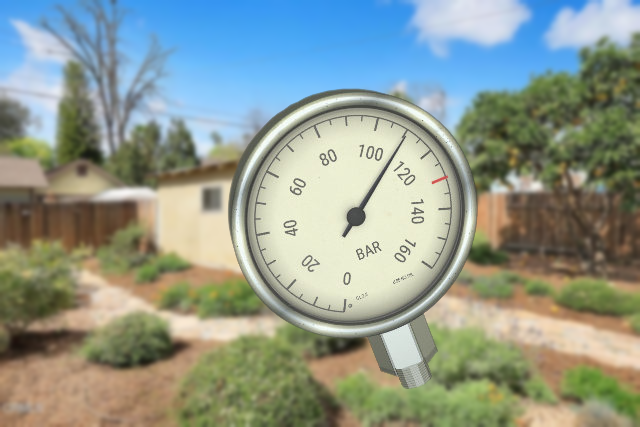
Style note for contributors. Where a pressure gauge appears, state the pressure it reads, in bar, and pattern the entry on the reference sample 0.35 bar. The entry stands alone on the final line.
110 bar
